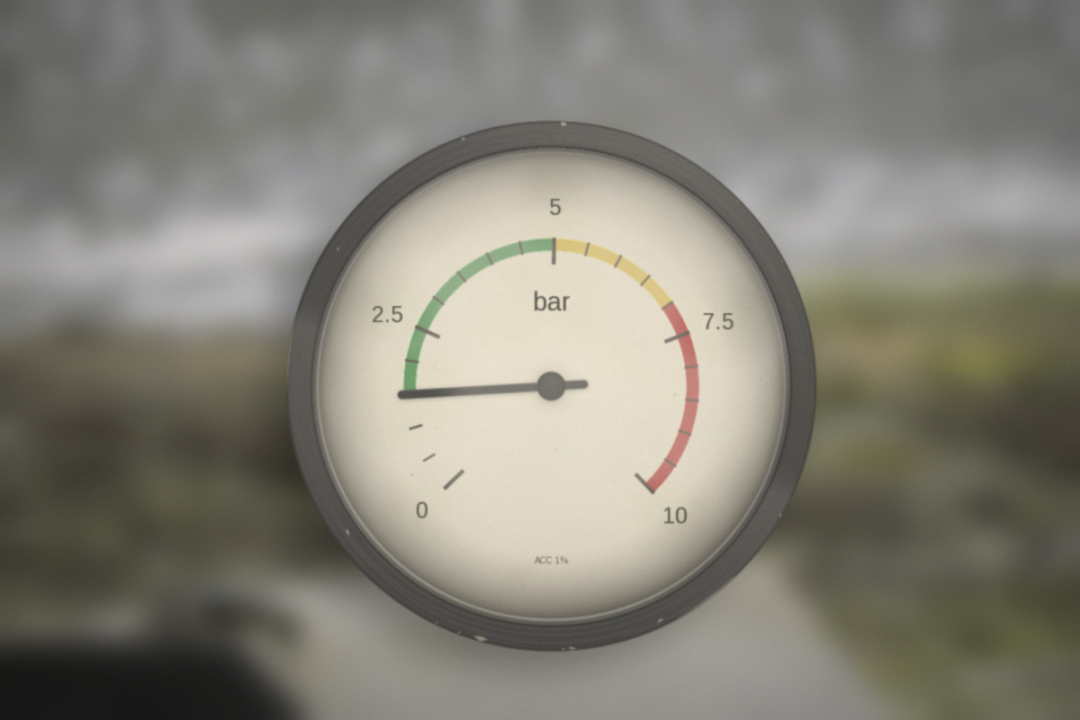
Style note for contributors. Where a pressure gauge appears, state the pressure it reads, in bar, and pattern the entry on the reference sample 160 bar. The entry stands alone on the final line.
1.5 bar
